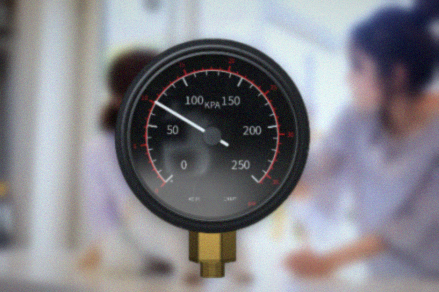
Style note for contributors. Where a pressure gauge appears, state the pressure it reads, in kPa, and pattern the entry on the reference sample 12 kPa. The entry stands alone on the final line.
70 kPa
